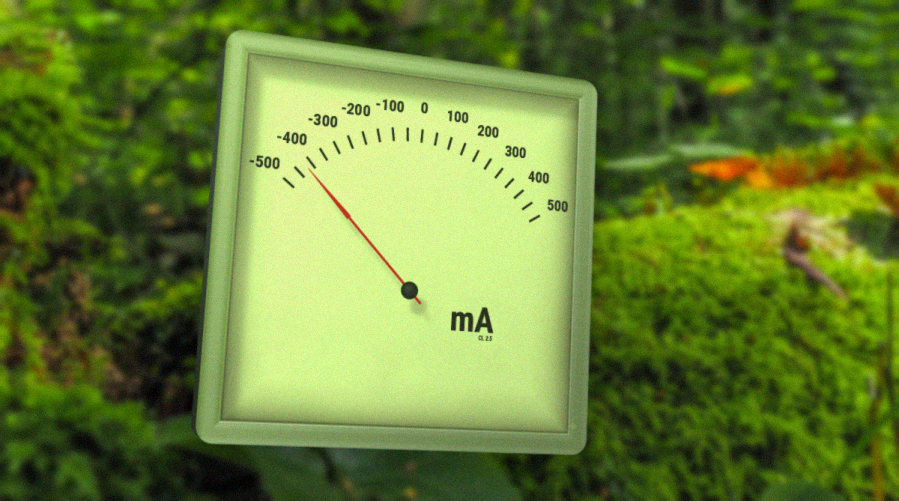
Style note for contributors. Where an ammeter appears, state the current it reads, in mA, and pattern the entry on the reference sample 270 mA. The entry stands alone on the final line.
-425 mA
